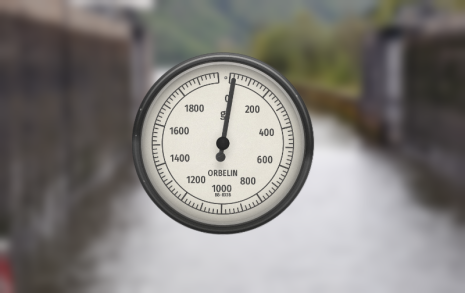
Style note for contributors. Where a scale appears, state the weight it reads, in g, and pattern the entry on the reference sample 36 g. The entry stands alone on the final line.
20 g
